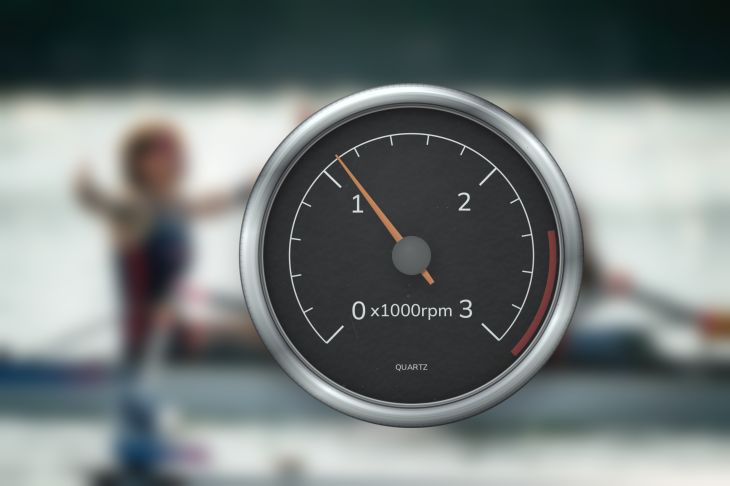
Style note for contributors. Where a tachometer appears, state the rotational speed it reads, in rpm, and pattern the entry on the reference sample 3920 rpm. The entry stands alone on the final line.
1100 rpm
